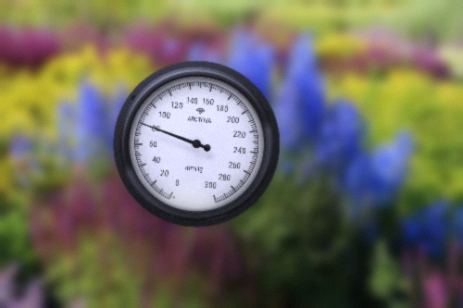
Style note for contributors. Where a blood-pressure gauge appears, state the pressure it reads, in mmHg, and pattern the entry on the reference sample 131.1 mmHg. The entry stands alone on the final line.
80 mmHg
